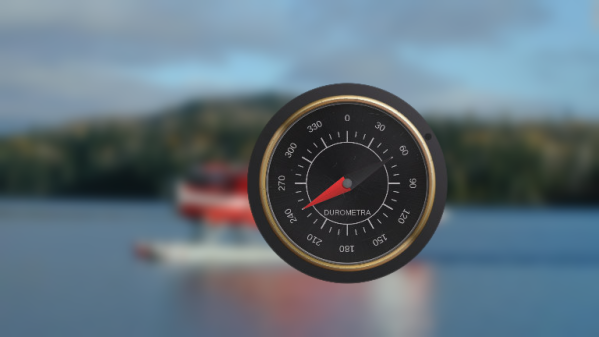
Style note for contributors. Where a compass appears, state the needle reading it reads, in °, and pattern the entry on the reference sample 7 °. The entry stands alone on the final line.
240 °
